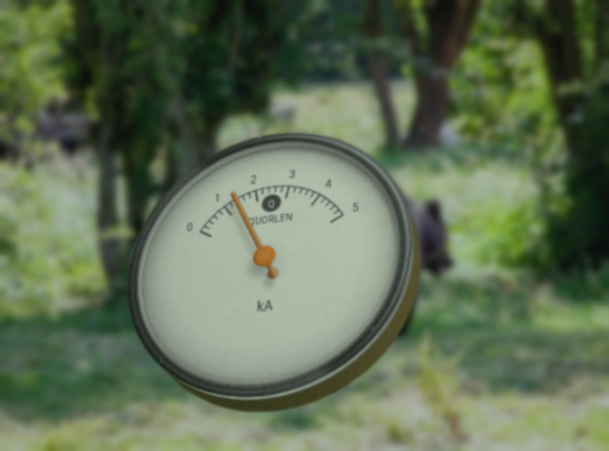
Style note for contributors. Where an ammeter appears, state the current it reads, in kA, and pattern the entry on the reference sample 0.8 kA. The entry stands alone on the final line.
1.4 kA
